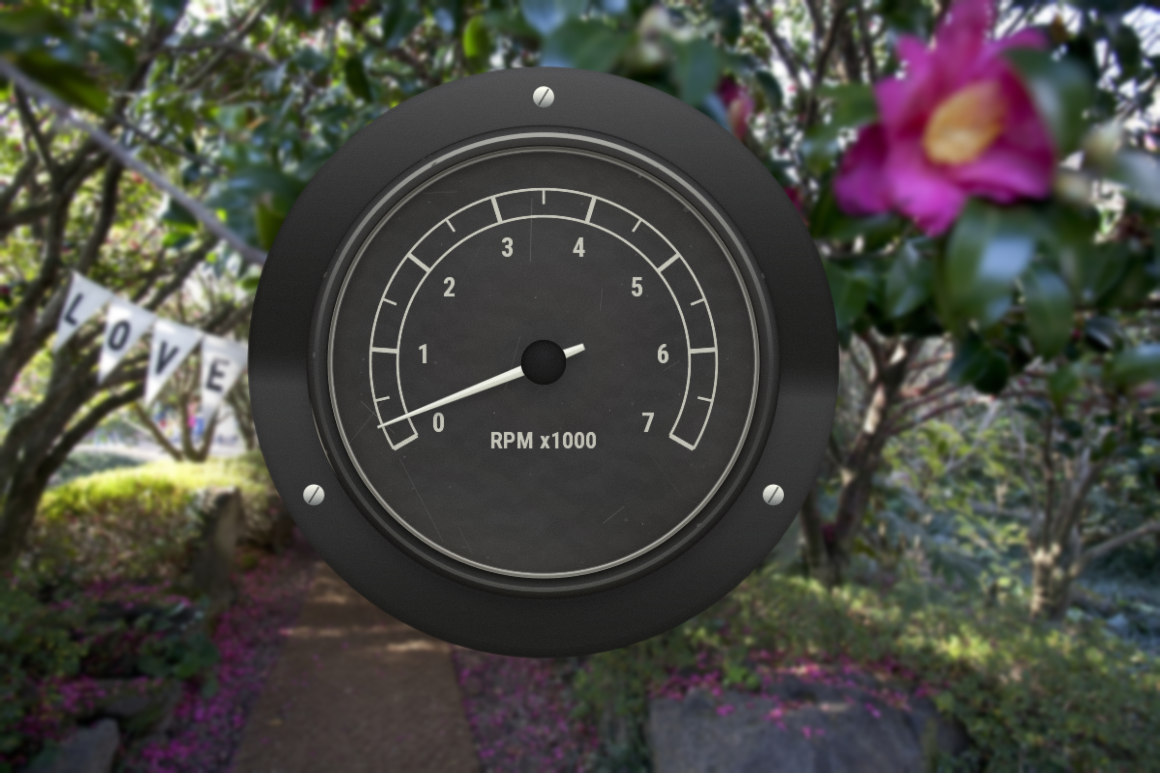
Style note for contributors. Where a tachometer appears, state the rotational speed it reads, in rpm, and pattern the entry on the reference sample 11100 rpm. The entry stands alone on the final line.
250 rpm
